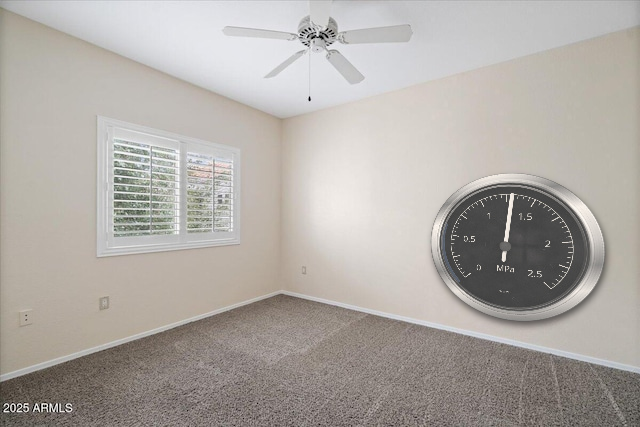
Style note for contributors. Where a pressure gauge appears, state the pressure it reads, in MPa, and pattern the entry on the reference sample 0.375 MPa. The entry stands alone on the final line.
1.3 MPa
